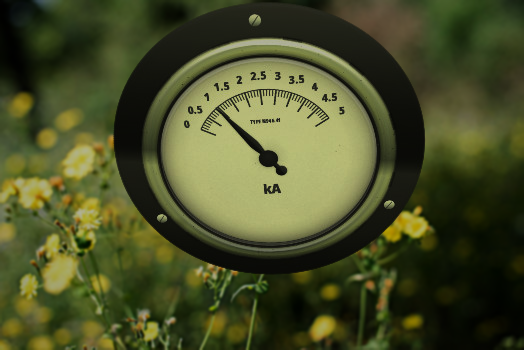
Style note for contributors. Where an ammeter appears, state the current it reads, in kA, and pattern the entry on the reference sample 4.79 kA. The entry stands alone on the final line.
1 kA
